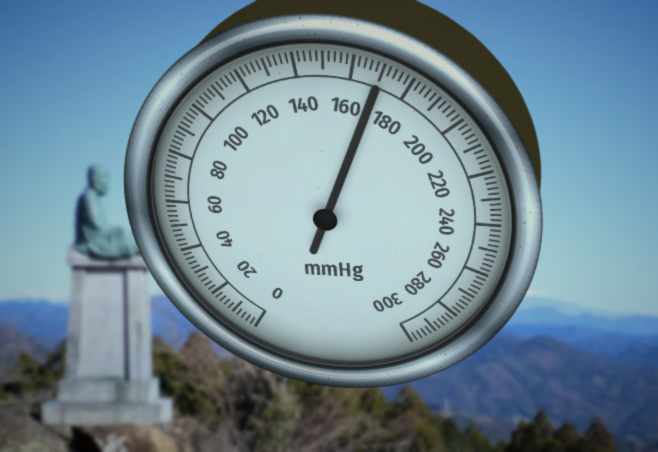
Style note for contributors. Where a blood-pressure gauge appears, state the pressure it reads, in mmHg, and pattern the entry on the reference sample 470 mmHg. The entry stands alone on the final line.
170 mmHg
